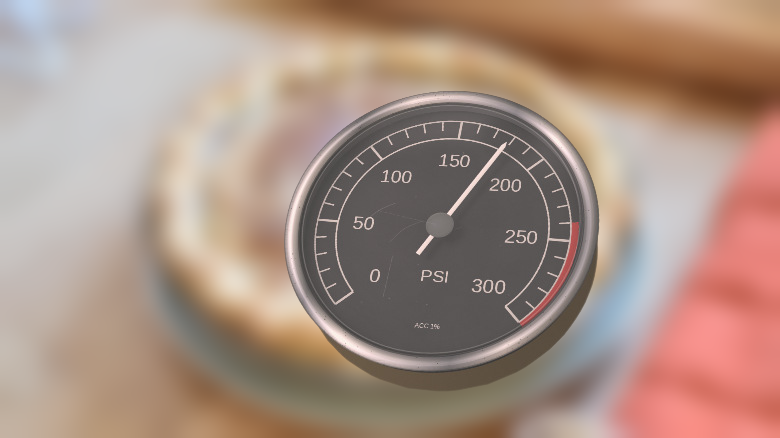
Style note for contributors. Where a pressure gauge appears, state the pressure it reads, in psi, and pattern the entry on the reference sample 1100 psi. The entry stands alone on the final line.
180 psi
